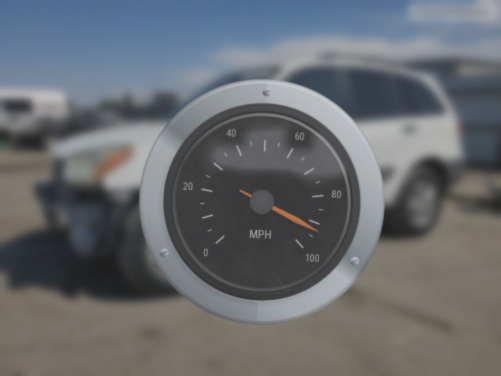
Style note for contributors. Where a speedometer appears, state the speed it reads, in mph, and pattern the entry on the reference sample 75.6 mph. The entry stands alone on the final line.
92.5 mph
